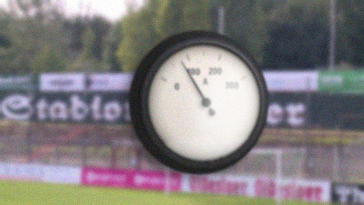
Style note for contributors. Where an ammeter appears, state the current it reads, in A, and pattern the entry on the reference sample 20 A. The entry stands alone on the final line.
75 A
